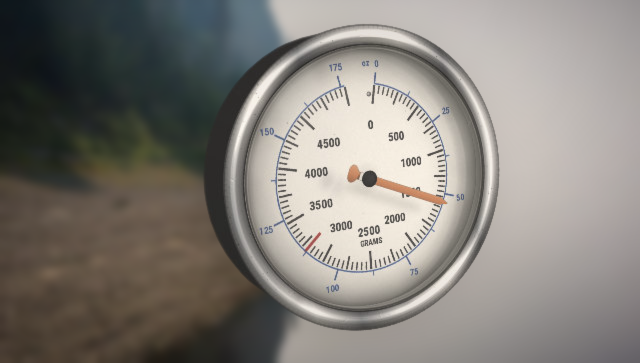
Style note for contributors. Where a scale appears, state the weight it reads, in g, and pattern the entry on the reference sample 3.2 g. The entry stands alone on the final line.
1500 g
